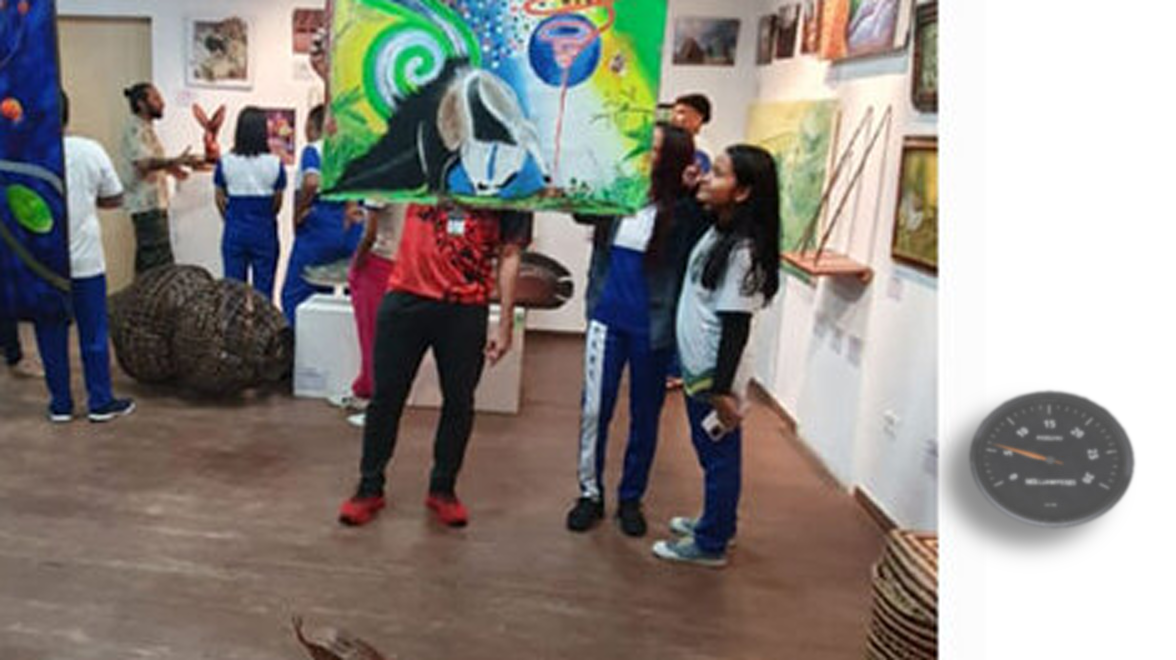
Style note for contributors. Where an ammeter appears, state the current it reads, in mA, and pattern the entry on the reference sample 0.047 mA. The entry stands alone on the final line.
6 mA
